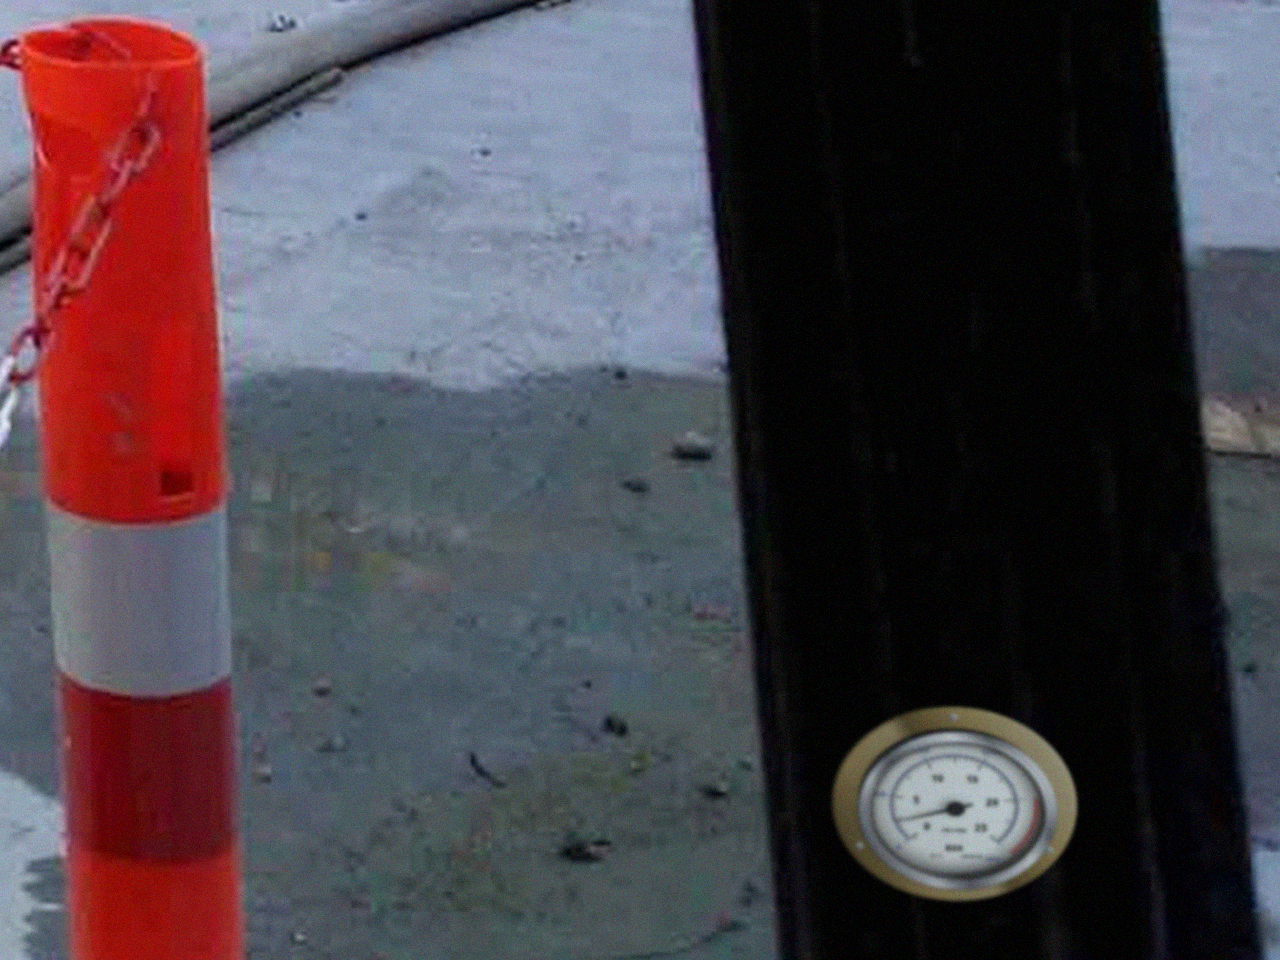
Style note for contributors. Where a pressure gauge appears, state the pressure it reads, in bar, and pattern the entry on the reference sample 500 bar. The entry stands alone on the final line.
2.5 bar
